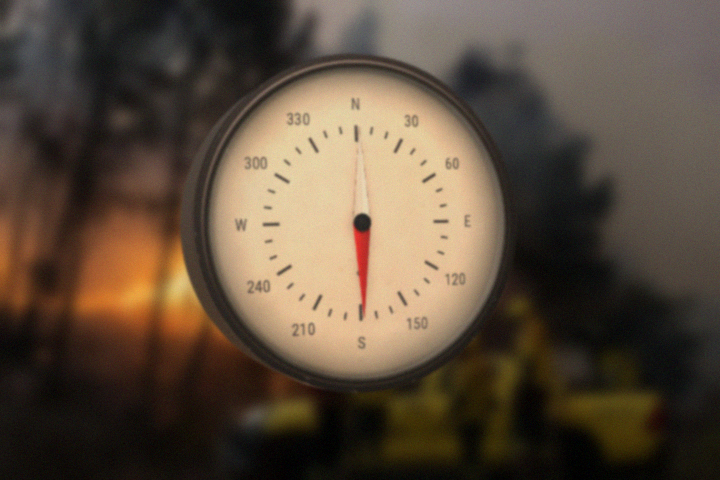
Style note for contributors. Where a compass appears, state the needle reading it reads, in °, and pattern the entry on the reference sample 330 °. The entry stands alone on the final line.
180 °
